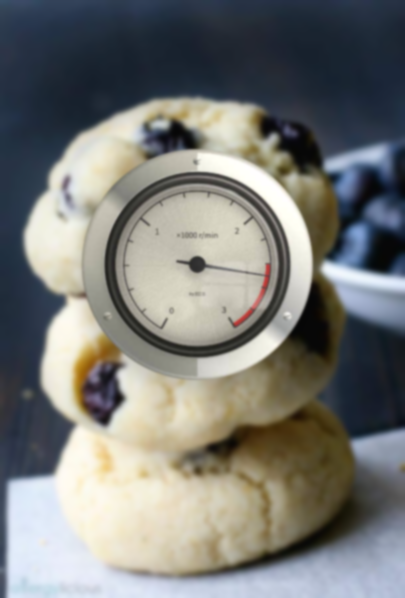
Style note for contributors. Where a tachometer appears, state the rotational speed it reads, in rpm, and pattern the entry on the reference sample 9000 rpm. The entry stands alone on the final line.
2500 rpm
